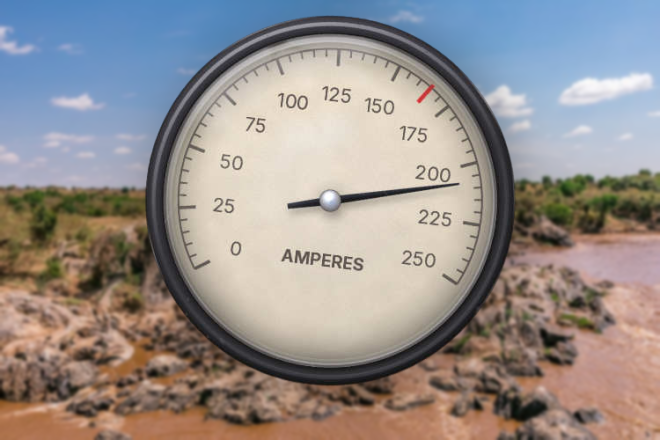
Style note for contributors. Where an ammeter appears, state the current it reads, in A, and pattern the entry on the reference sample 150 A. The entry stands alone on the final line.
207.5 A
